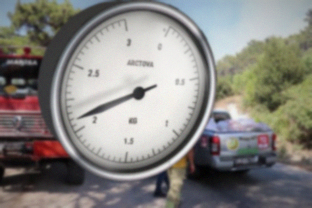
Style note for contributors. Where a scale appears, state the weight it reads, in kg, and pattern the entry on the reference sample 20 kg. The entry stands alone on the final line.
2.1 kg
